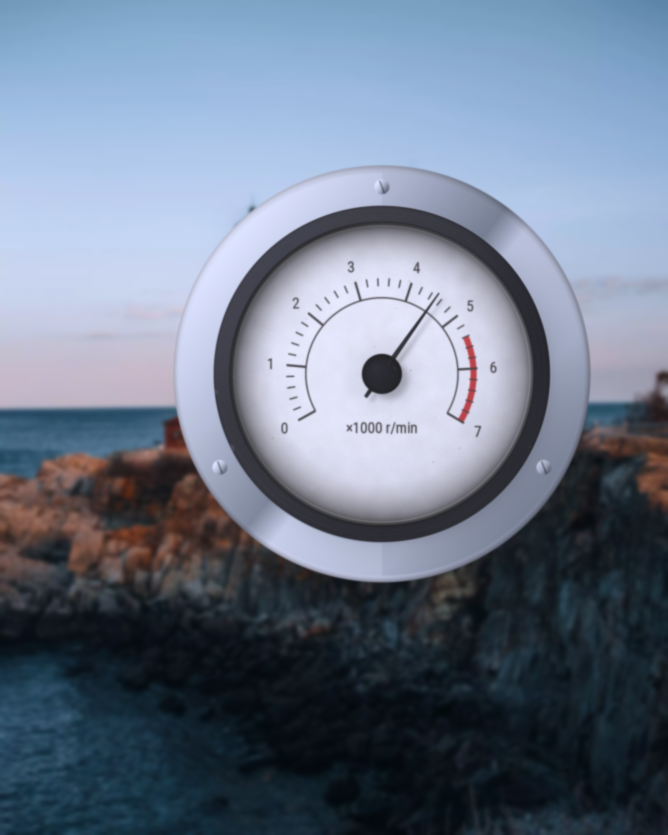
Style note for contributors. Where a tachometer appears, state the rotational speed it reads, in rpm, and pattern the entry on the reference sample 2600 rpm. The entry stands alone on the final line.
4500 rpm
